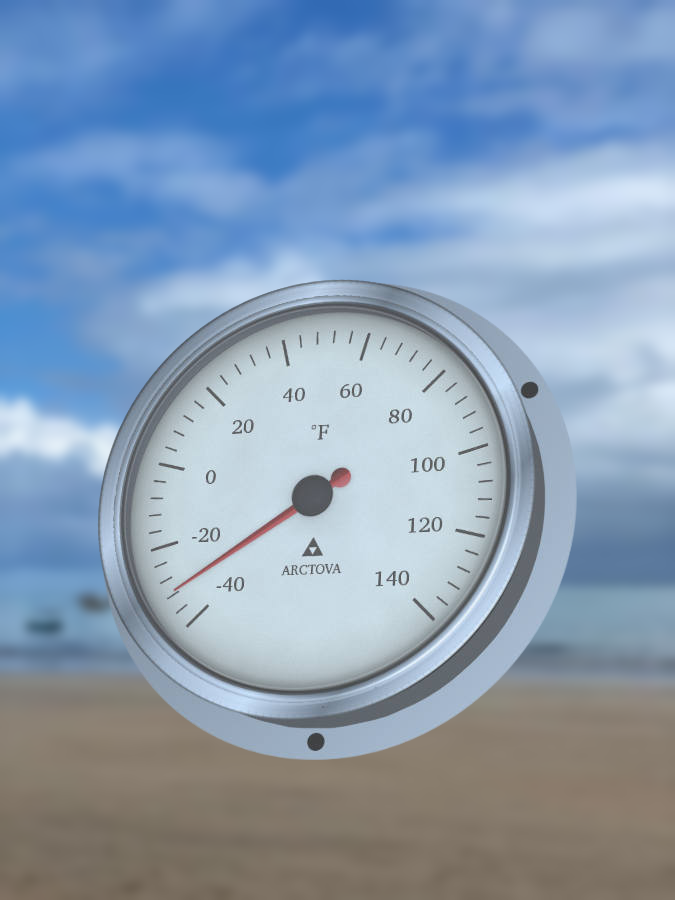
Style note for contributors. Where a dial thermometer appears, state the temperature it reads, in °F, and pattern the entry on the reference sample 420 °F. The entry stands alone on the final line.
-32 °F
